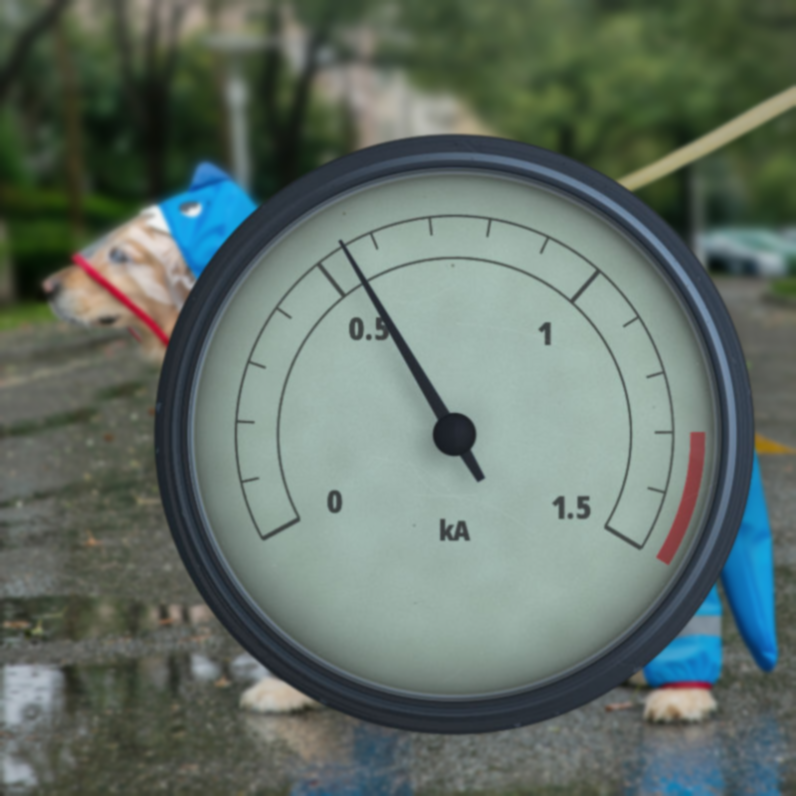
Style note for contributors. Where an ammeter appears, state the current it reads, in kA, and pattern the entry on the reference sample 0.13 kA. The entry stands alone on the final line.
0.55 kA
